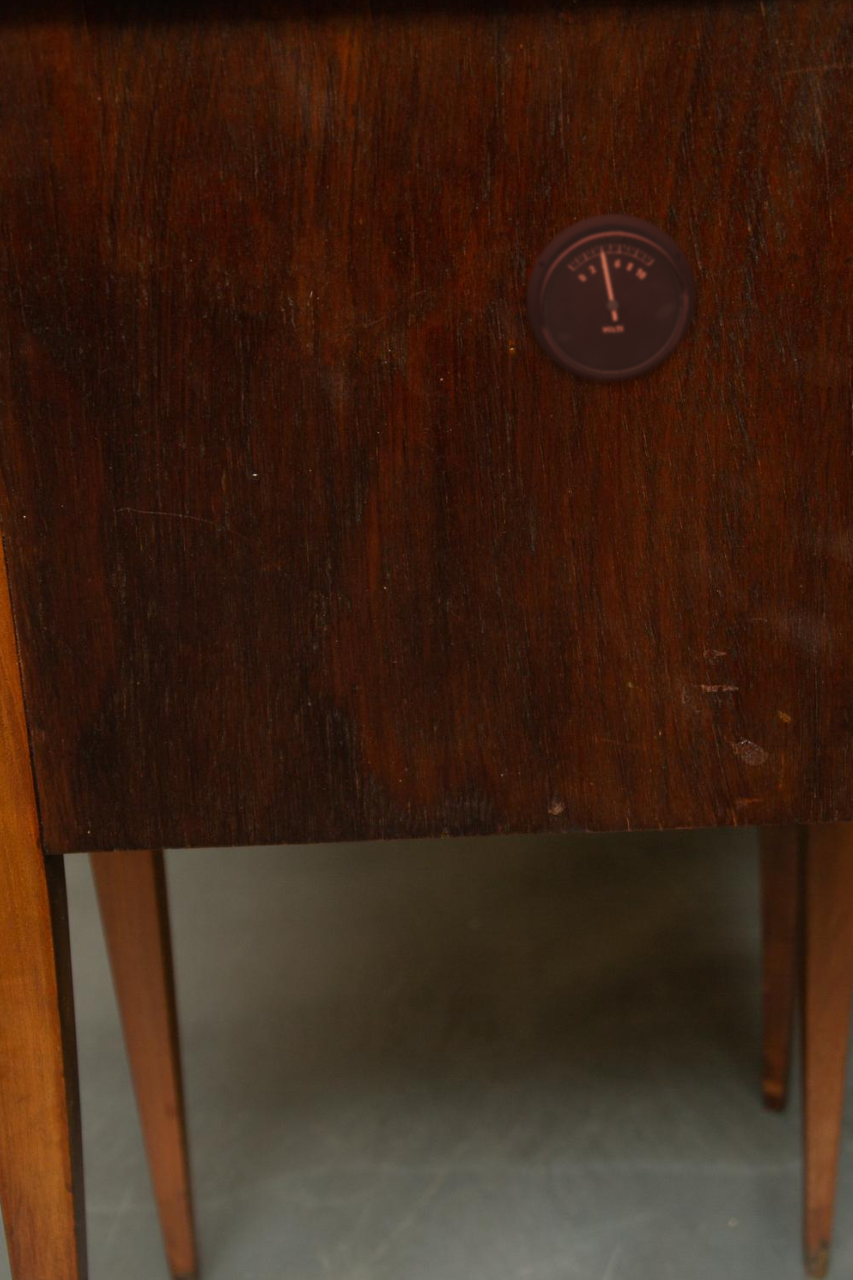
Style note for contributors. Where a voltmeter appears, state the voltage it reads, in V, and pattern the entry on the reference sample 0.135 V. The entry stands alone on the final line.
4 V
